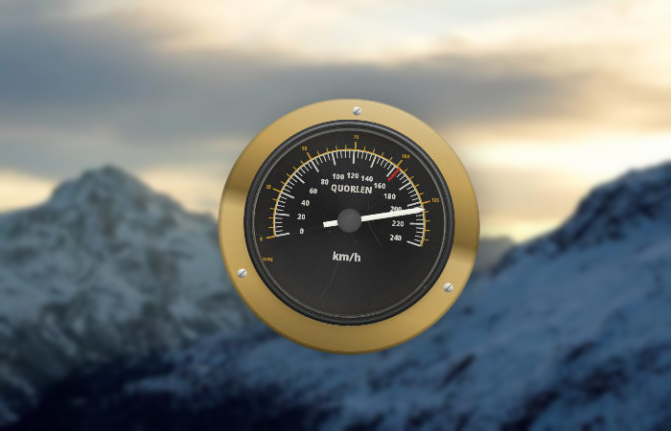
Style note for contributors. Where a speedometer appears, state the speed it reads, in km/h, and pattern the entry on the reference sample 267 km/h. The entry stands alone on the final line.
208 km/h
